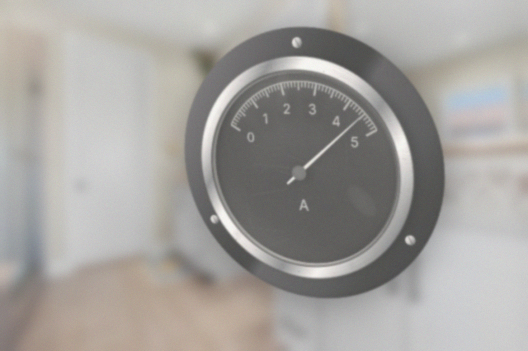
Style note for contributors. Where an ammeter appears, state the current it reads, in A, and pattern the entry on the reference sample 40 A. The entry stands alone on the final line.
4.5 A
